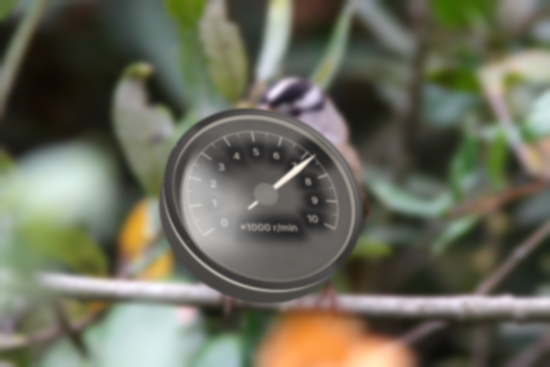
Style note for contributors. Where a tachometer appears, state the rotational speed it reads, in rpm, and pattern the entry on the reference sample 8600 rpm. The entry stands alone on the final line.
7250 rpm
